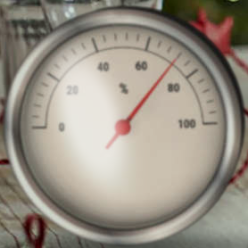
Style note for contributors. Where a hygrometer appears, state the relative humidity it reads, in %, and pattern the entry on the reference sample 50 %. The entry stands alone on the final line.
72 %
